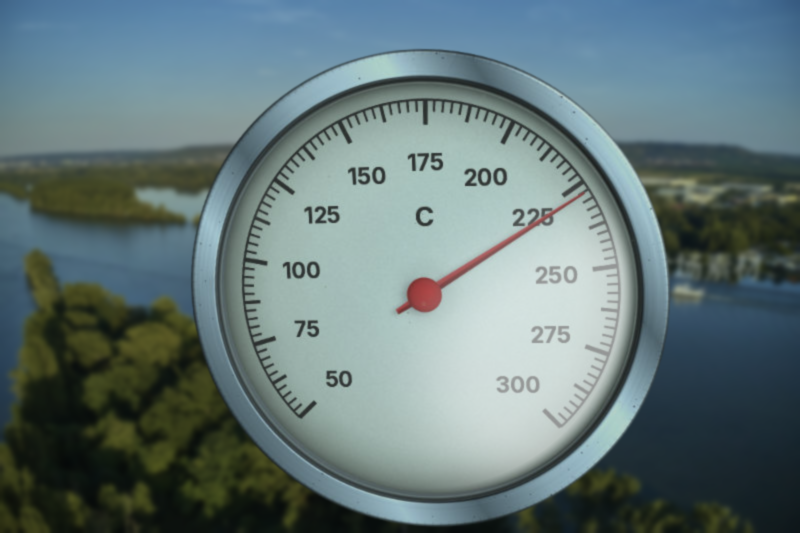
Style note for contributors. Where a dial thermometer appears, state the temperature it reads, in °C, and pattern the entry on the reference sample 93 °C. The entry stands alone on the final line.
227.5 °C
